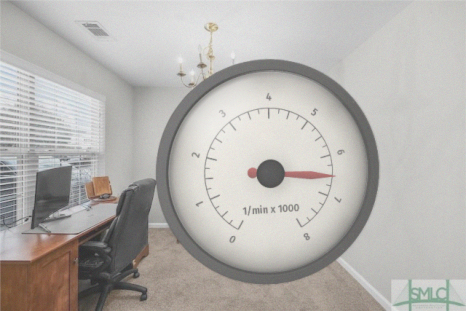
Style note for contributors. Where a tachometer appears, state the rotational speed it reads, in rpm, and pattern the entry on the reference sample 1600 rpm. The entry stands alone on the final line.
6500 rpm
